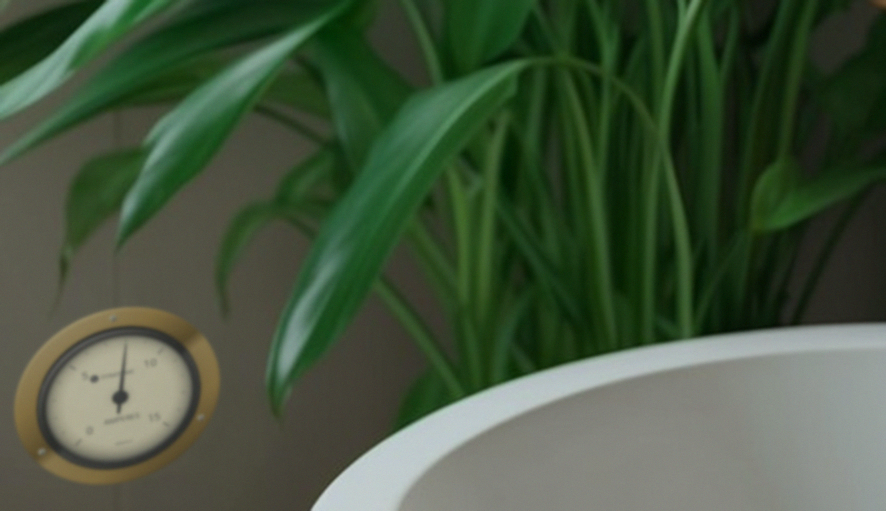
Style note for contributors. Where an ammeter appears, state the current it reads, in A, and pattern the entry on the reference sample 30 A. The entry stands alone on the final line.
8 A
